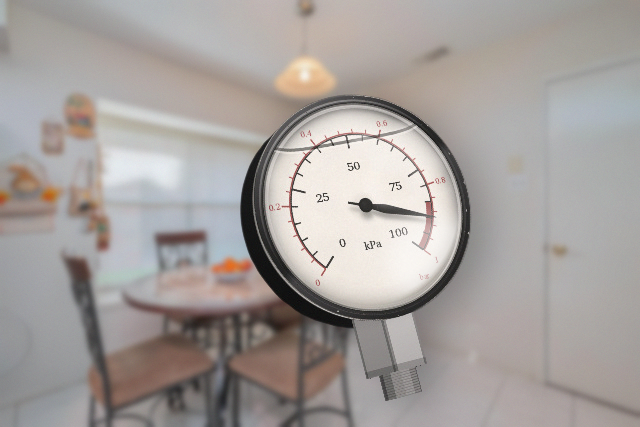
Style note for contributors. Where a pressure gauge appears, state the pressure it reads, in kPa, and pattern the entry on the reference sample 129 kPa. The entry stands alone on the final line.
90 kPa
